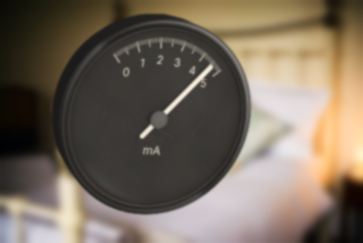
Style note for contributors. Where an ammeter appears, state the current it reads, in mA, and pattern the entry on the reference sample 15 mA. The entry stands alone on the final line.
4.5 mA
